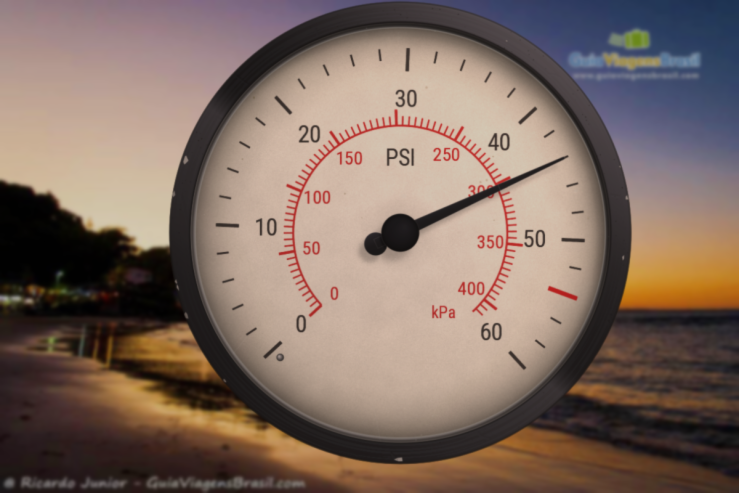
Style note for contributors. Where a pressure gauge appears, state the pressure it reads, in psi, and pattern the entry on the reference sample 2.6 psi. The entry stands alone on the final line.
44 psi
